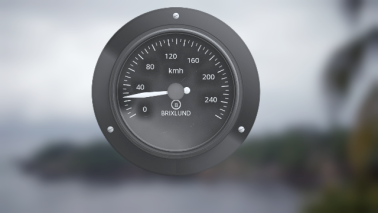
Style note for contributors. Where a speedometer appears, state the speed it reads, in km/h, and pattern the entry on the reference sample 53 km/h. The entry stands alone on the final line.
25 km/h
